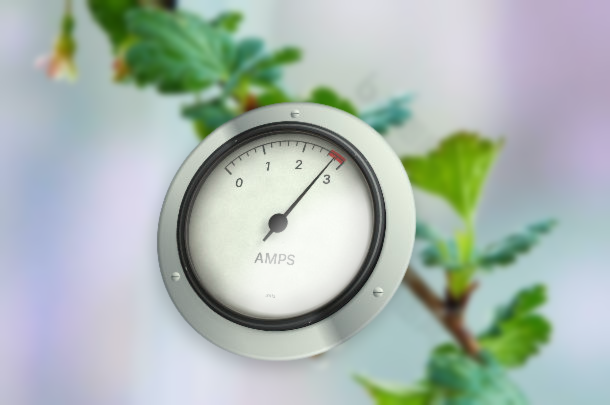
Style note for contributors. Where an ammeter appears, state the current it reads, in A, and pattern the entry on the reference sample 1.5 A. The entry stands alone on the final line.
2.8 A
